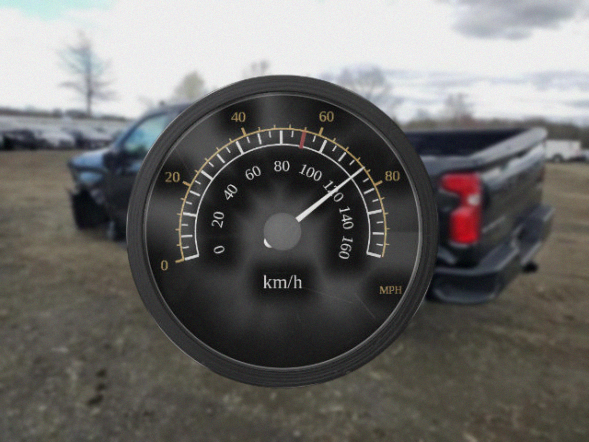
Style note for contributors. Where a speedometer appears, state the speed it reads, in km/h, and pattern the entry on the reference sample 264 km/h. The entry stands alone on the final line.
120 km/h
